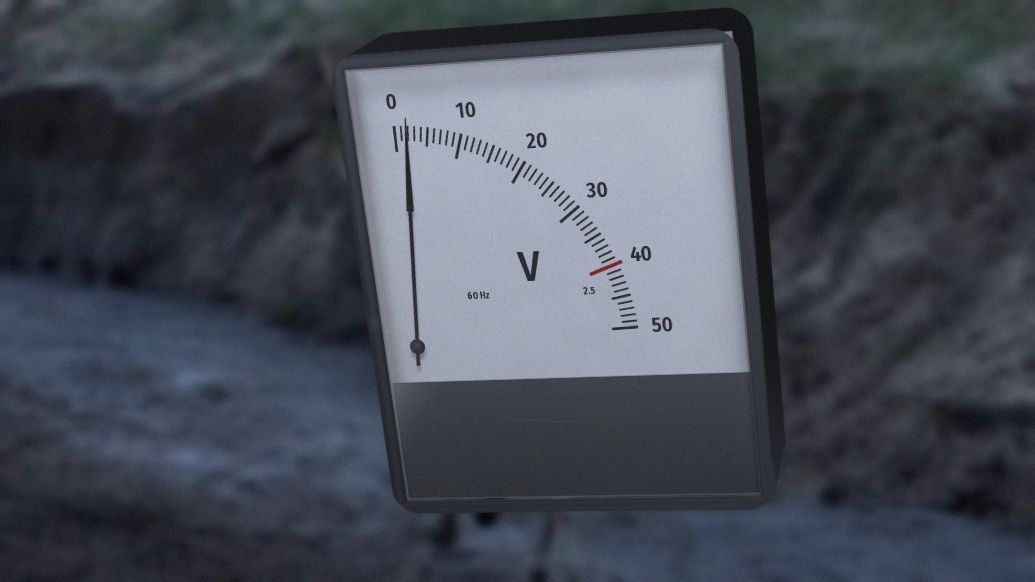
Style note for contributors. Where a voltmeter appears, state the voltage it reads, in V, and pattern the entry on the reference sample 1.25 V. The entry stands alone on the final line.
2 V
